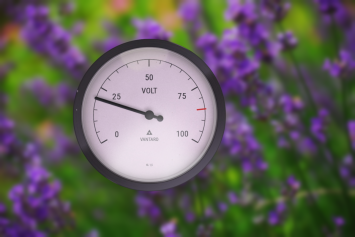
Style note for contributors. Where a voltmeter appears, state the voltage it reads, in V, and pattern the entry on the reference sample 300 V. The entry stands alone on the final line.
20 V
